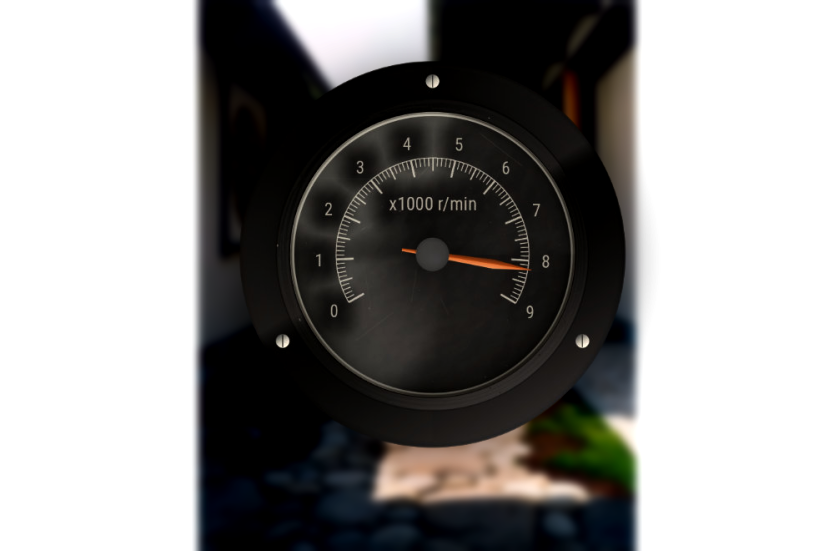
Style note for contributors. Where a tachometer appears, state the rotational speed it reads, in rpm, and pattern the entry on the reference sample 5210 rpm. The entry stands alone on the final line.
8200 rpm
